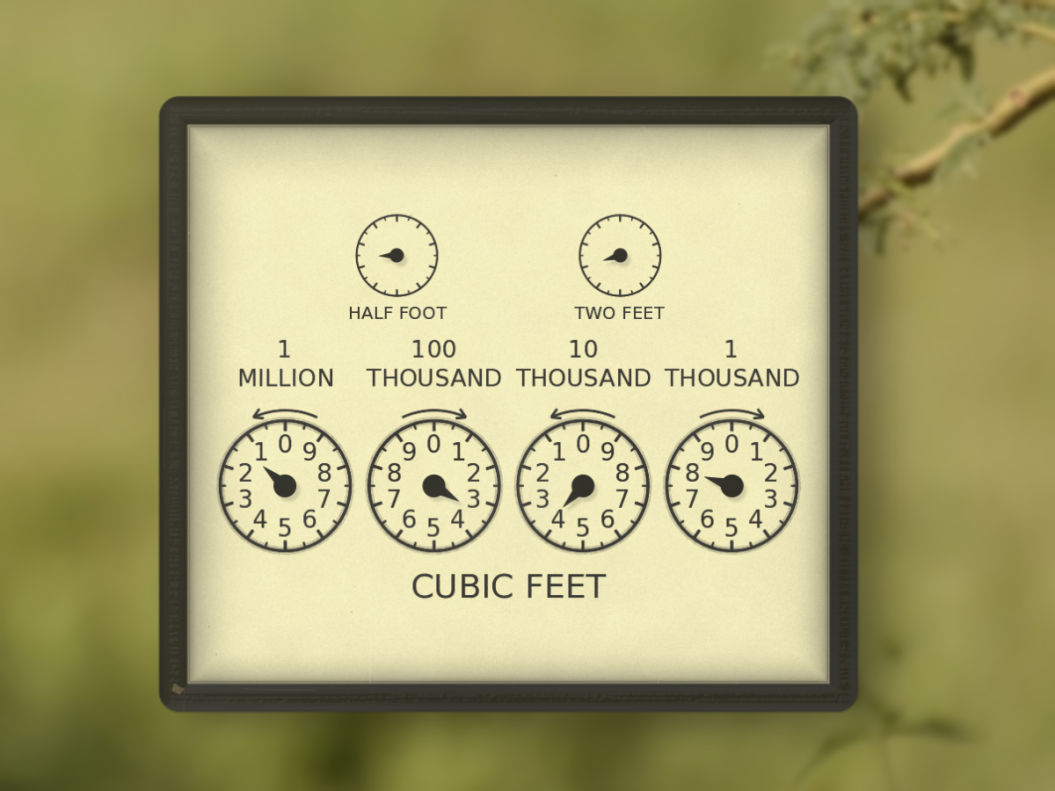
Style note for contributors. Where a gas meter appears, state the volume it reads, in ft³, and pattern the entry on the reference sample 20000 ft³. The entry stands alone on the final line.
133800 ft³
